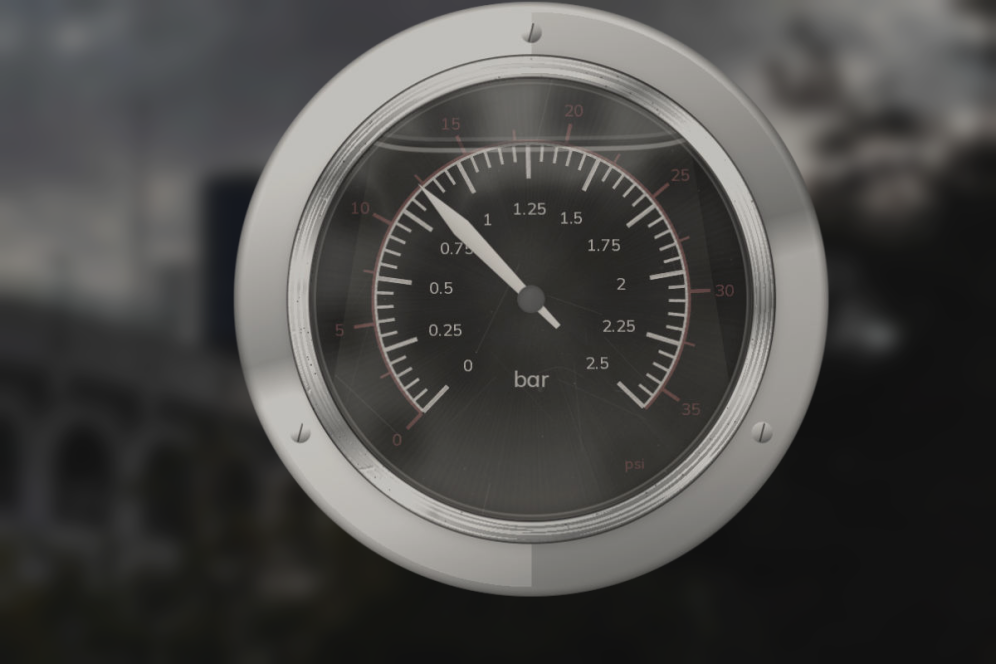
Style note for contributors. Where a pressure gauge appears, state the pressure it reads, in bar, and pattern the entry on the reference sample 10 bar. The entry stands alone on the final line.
0.85 bar
